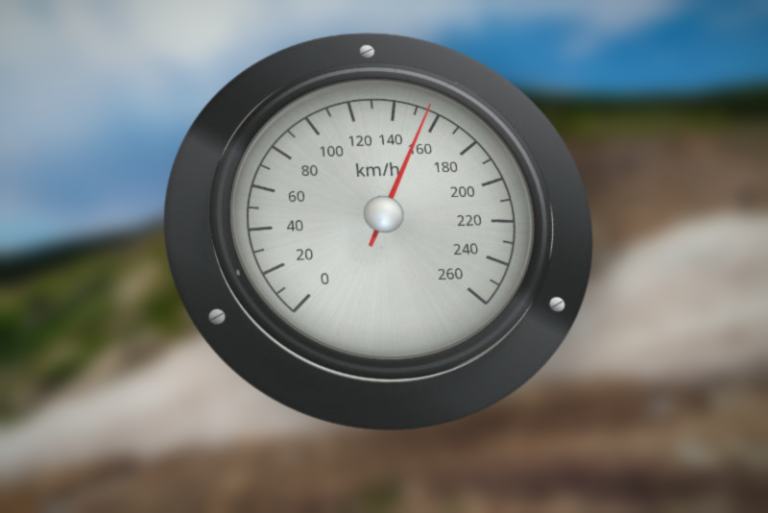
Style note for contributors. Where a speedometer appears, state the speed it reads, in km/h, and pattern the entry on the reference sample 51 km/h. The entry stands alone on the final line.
155 km/h
